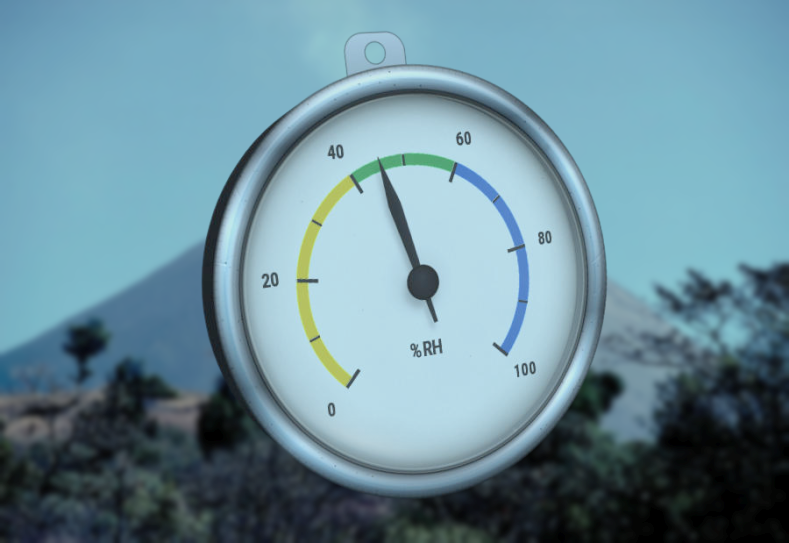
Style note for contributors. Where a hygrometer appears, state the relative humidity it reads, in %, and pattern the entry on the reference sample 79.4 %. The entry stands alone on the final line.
45 %
